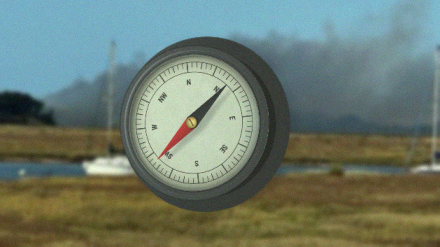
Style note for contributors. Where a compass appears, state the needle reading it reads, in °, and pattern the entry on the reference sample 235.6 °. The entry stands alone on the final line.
230 °
